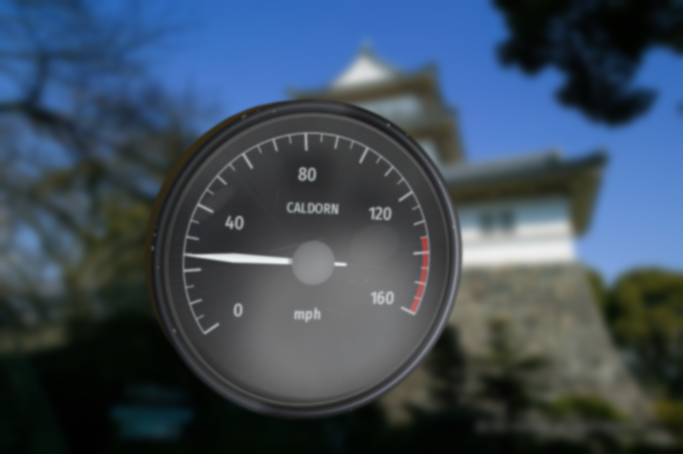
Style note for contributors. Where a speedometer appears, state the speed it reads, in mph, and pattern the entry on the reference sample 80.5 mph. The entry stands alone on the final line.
25 mph
